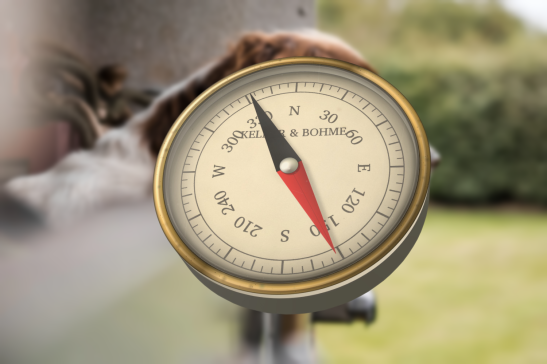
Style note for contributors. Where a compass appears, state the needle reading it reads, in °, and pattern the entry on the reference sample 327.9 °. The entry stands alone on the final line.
152.5 °
